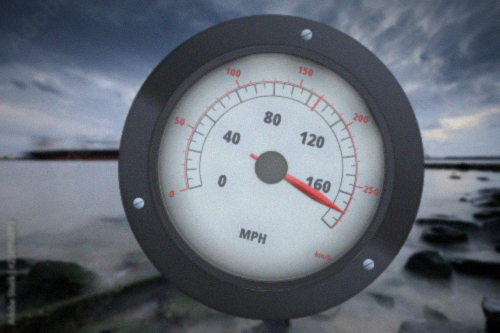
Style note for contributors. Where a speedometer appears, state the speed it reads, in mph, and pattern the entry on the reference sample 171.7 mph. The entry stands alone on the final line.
170 mph
